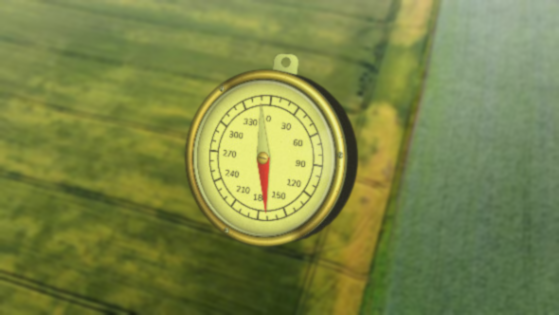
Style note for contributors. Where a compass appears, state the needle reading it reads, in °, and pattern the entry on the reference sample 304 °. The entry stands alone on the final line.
170 °
